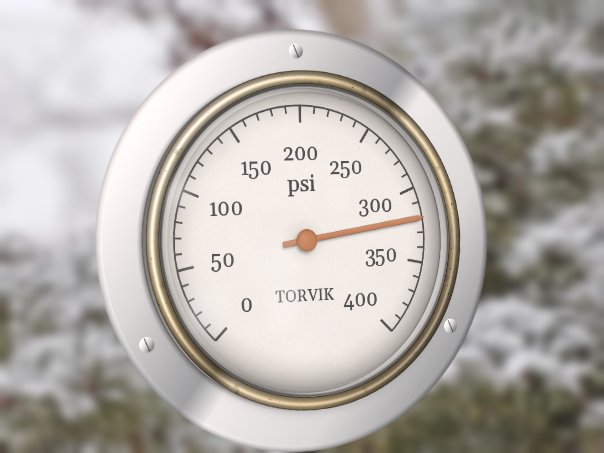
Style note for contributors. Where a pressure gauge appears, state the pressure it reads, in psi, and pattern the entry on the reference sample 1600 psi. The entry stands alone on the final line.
320 psi
